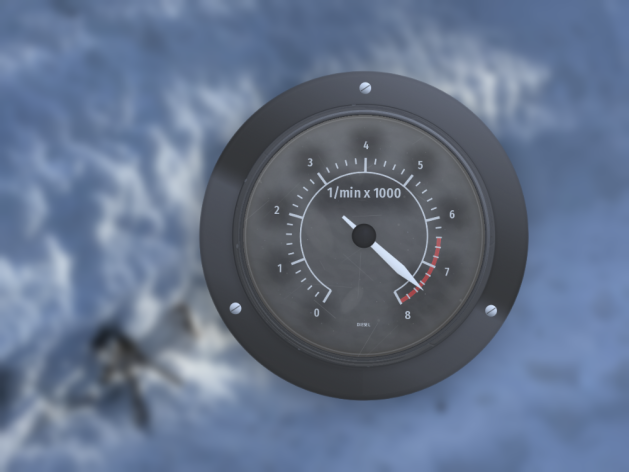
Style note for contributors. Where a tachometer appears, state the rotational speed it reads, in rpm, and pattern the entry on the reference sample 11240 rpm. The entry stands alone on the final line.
7500 rpm
